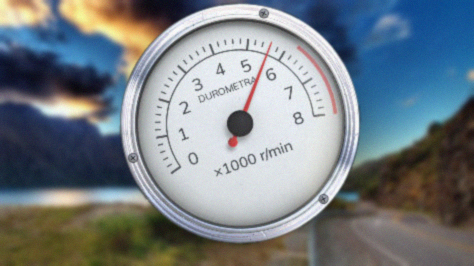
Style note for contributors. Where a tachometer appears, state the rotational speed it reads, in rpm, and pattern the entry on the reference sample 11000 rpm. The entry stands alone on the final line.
5600 rpm
